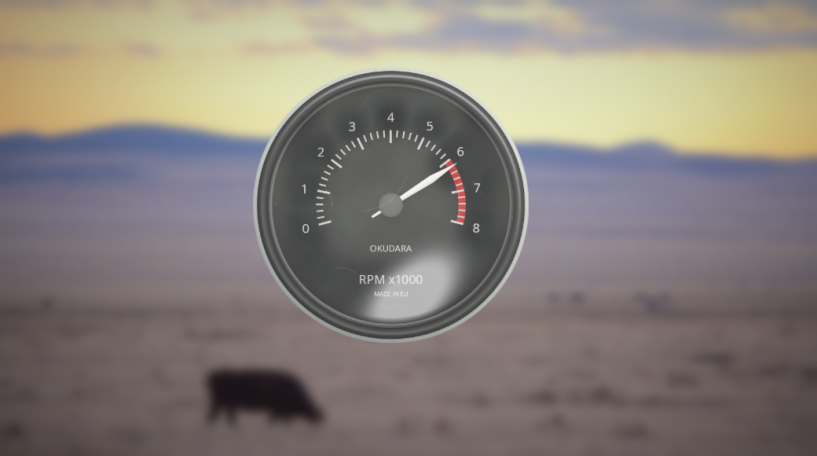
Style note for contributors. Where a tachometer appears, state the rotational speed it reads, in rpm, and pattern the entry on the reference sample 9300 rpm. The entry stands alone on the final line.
6200 rpm
